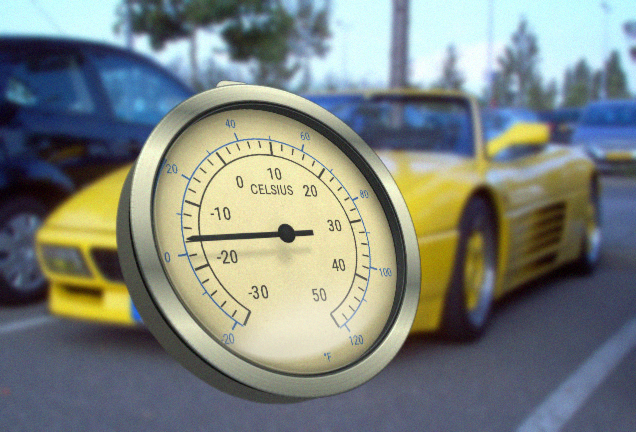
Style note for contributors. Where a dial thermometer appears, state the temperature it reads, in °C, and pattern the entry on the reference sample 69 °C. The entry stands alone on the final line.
-16 °C
